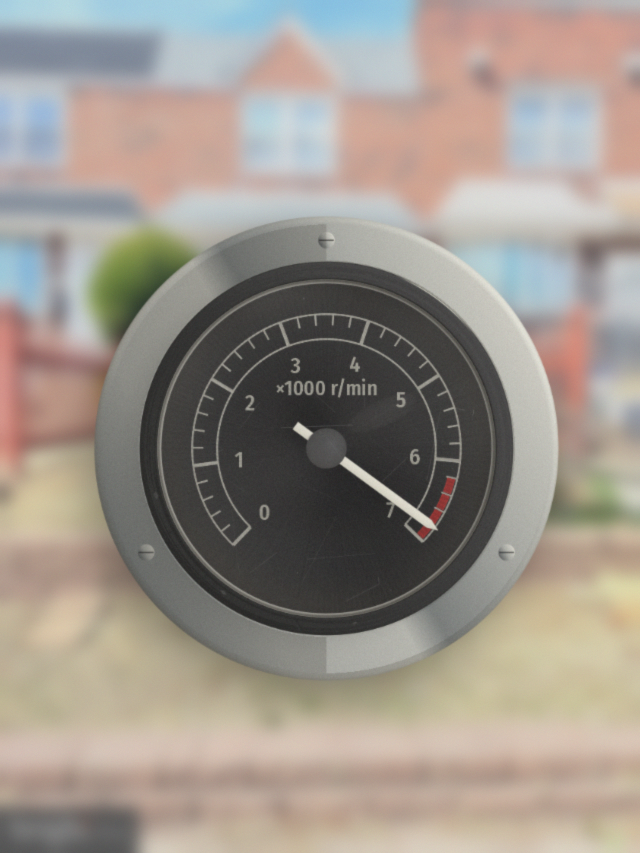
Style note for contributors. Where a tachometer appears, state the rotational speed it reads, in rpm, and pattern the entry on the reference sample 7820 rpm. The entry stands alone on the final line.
6800 rpm
